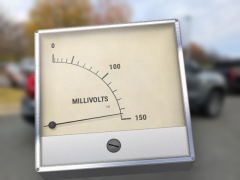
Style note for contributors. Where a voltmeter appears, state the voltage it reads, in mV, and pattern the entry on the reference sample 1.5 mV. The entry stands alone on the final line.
145 mV
